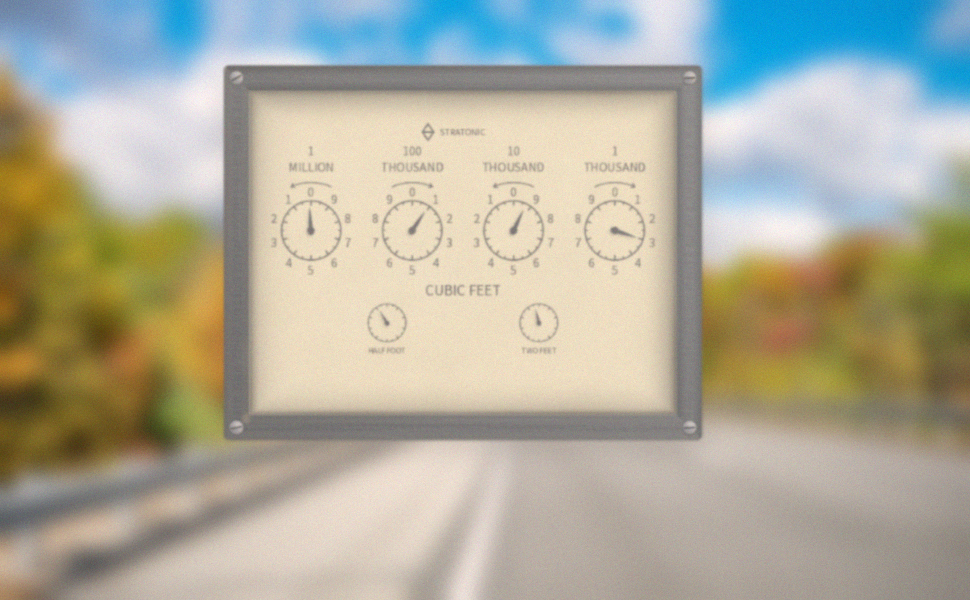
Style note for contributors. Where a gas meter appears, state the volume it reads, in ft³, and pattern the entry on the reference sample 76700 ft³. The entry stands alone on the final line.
9300 ft³
